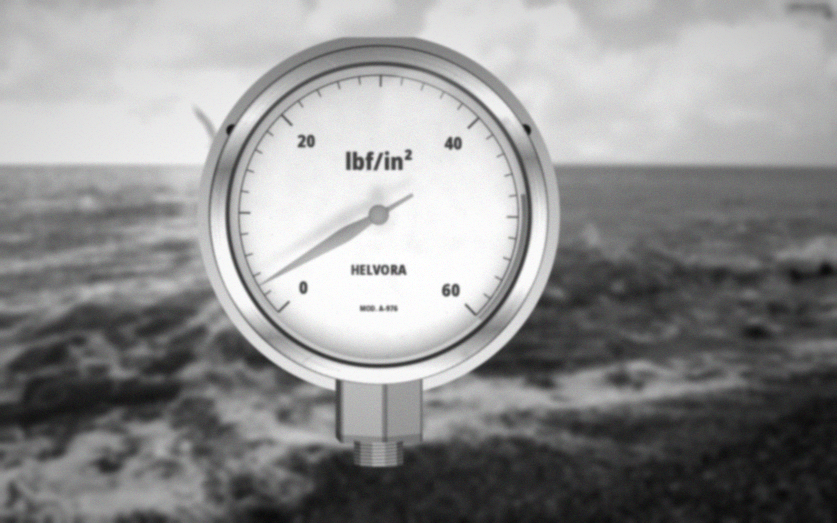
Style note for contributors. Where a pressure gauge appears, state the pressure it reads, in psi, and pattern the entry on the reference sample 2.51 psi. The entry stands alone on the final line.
3 psi
